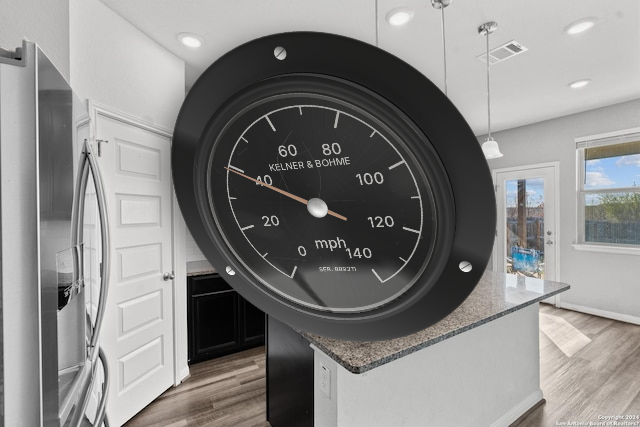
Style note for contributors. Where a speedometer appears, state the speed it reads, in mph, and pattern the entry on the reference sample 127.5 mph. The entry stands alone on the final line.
40 mph
